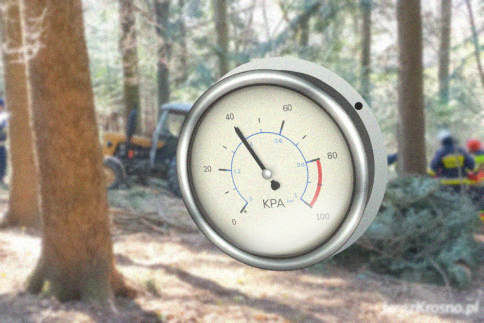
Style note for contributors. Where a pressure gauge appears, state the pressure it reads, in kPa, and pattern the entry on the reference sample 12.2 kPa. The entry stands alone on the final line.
40 kPa
